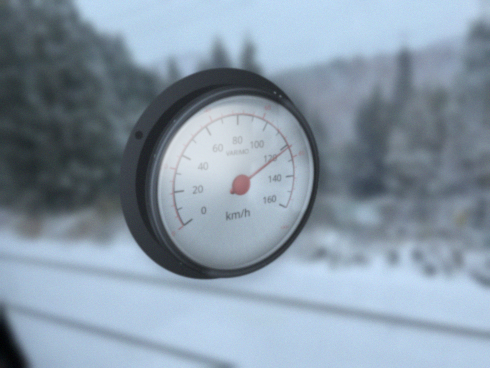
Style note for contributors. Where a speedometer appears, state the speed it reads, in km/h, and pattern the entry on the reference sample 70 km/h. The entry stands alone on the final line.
120 km/h
